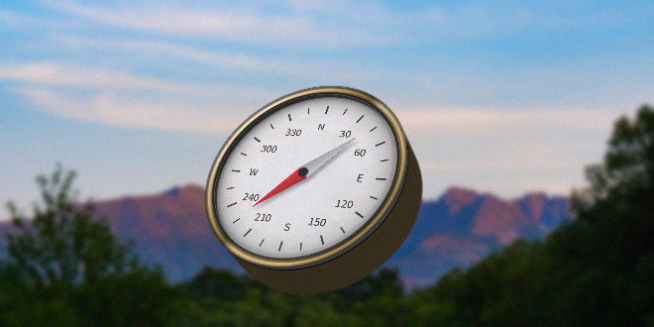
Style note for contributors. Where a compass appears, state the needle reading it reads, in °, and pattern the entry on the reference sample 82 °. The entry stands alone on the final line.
225 °
